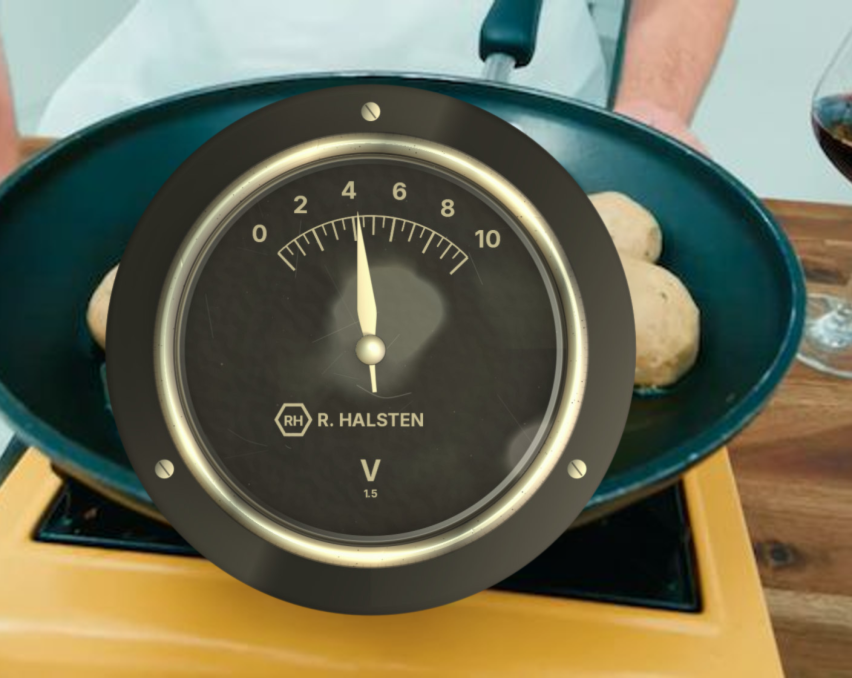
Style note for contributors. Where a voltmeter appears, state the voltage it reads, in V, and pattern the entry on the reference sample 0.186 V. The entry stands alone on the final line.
4.25 V
